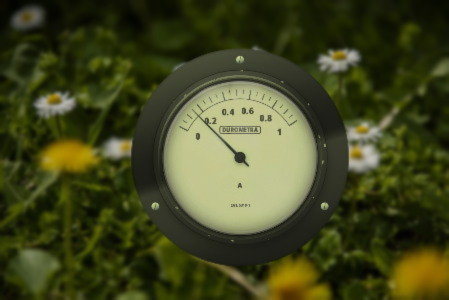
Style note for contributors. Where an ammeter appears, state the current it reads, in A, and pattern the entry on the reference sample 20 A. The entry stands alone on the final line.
0.15 A
